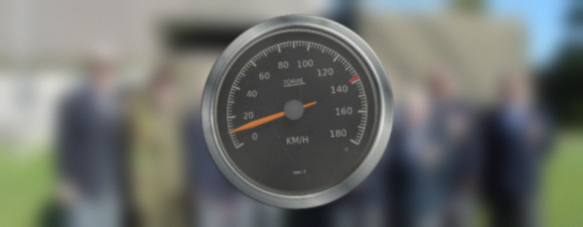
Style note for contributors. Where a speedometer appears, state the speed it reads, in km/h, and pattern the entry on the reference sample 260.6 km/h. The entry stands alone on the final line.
10 km/h
